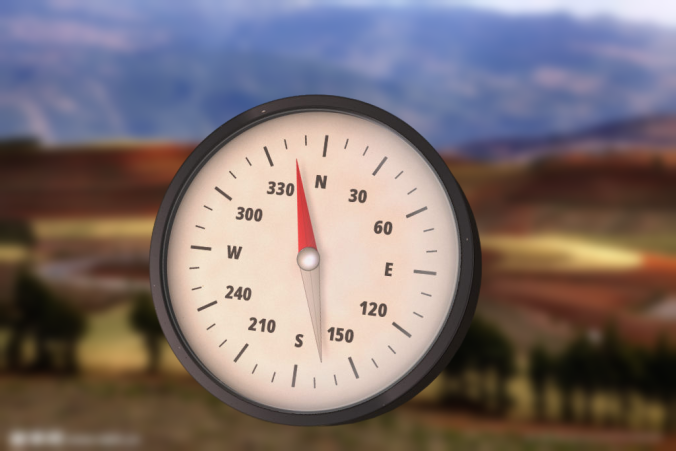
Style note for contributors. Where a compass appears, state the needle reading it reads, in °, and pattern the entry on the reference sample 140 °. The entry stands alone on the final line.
345 °
